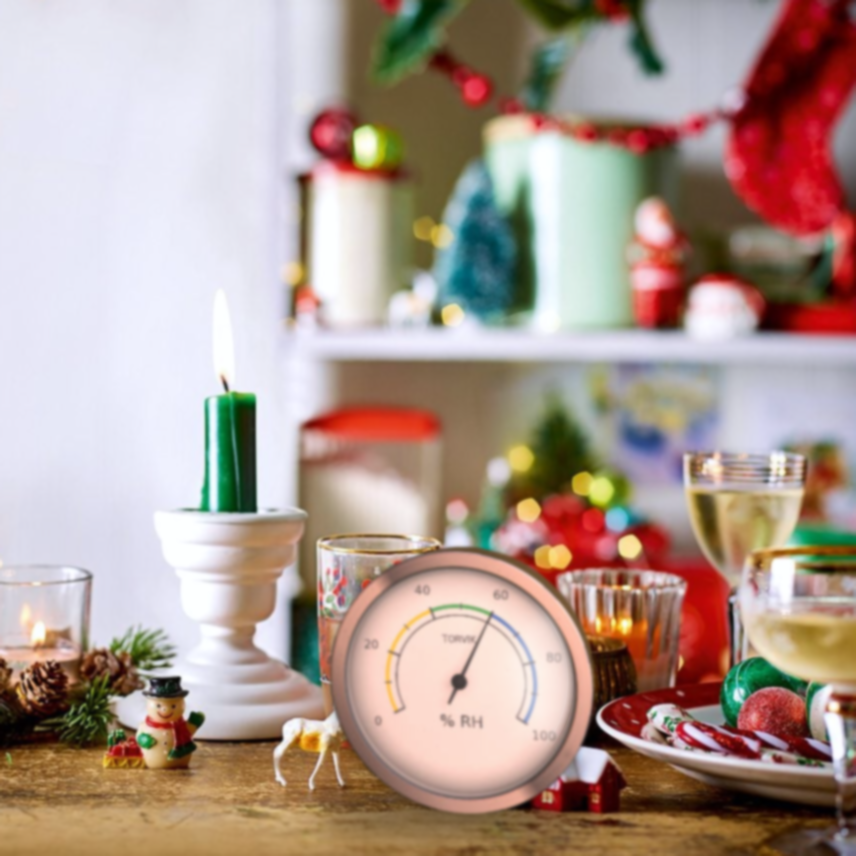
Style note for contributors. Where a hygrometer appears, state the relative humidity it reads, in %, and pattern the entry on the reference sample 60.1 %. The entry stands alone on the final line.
60 %
